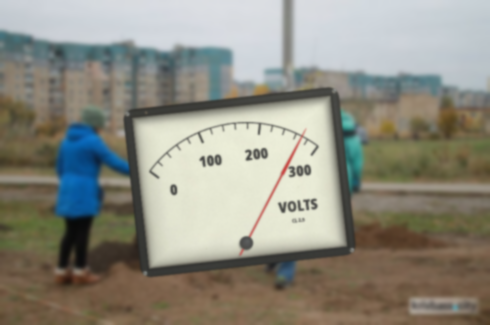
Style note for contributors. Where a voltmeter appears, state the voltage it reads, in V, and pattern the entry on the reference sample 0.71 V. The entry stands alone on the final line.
270 V
